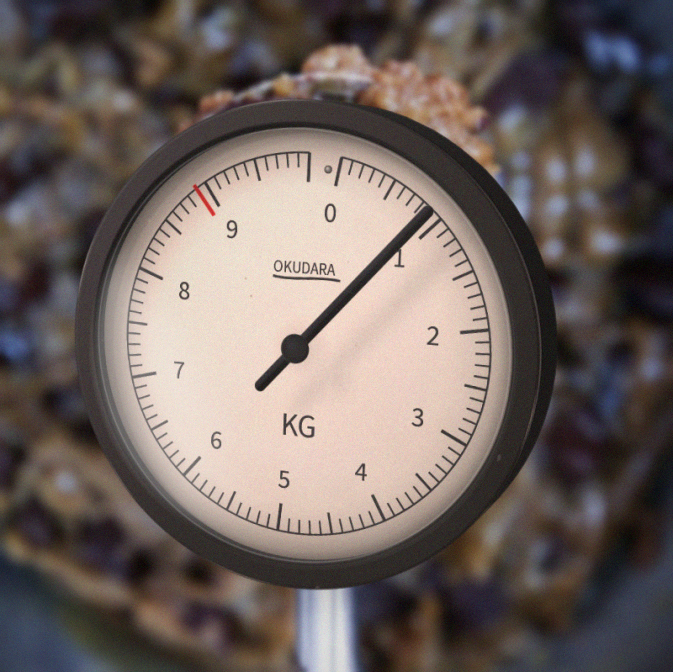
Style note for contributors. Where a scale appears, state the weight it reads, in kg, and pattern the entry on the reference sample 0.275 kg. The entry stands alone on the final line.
0.9 kg
